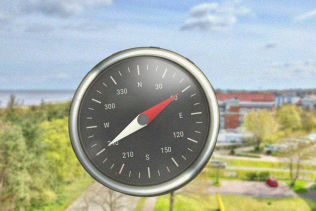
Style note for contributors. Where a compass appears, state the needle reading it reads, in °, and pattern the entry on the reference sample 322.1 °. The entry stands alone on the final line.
60 °
